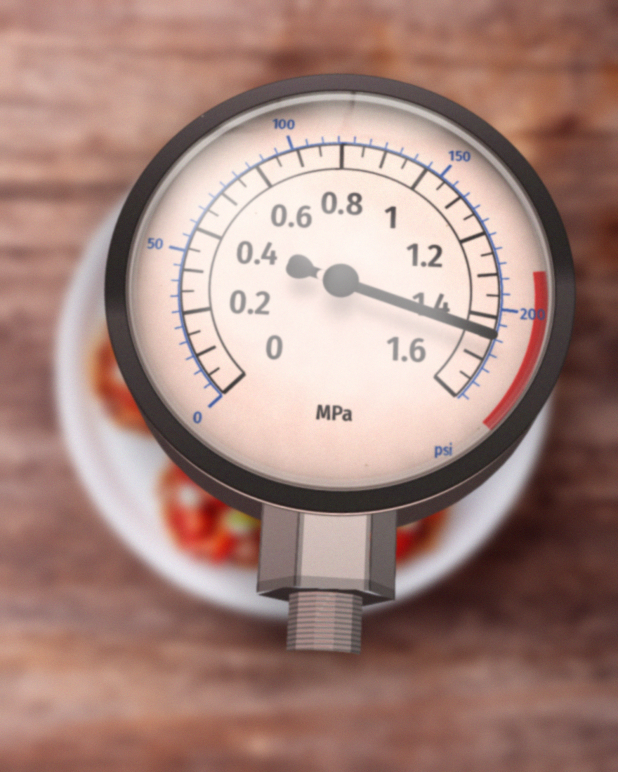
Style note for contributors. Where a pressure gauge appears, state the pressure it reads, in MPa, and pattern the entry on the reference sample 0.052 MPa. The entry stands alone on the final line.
1.45 MPa
